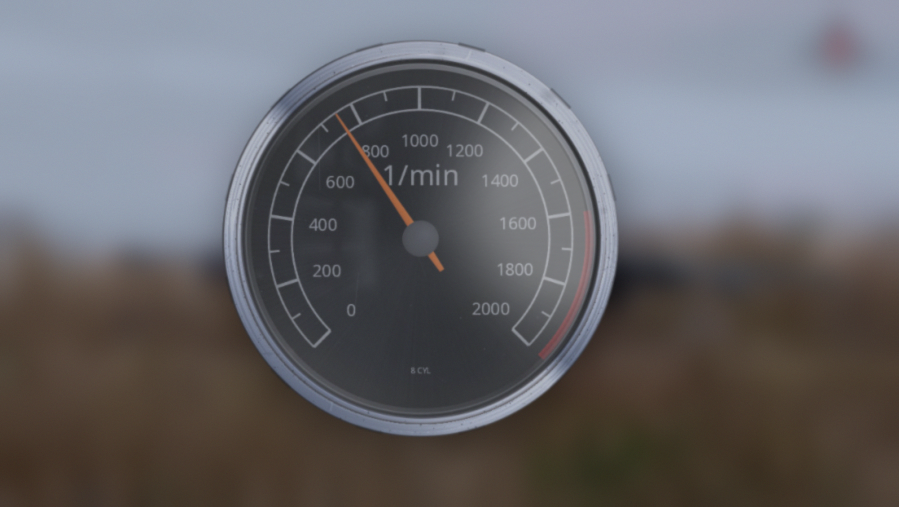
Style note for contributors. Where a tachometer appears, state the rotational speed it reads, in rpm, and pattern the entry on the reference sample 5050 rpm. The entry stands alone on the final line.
750 rpm
